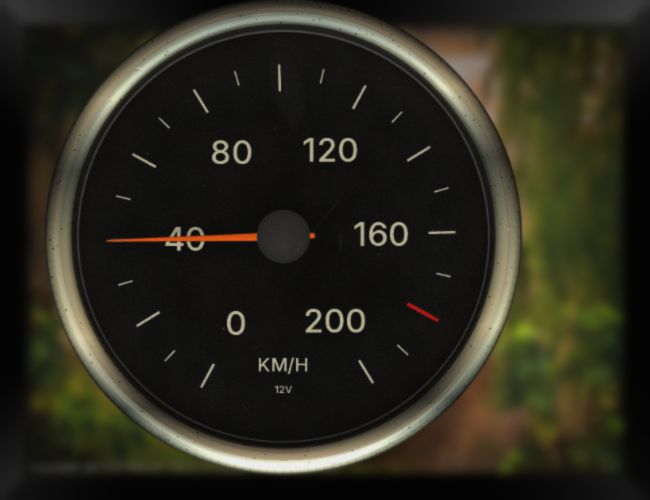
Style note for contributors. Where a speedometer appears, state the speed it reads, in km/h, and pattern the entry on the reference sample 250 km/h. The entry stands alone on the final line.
40 km/h
